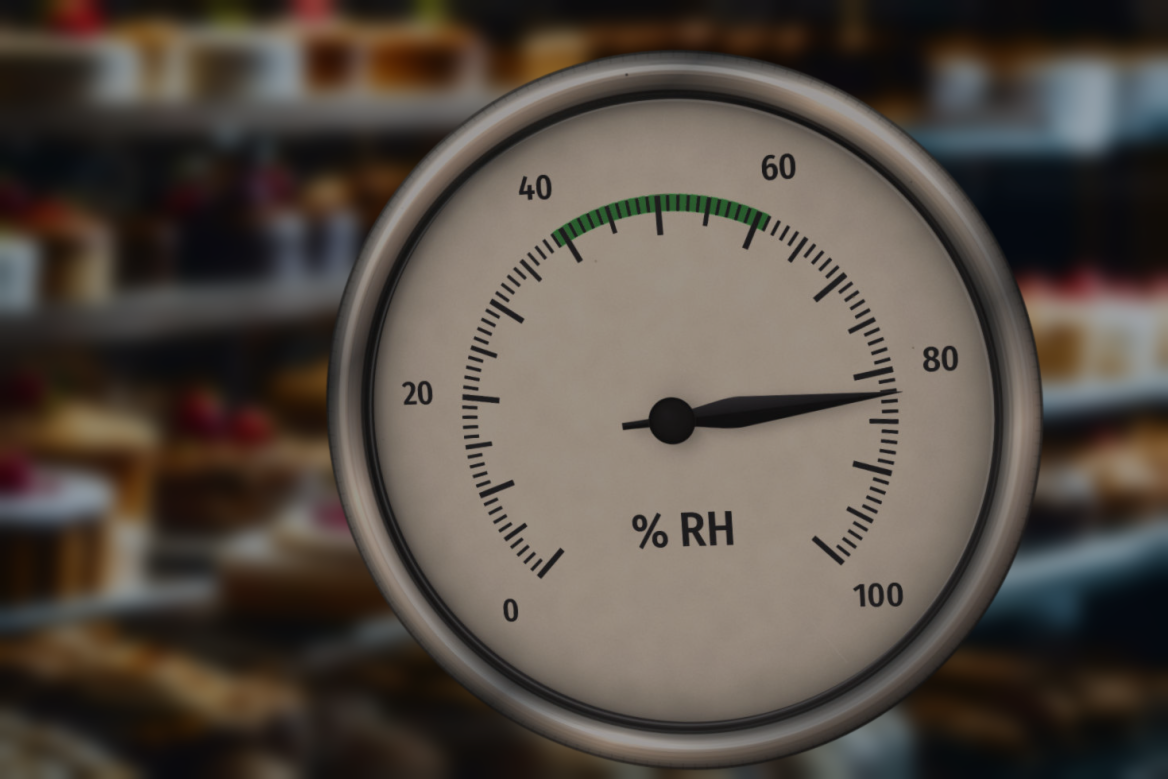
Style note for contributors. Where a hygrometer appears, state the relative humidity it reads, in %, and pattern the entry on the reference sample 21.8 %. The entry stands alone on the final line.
82 %
